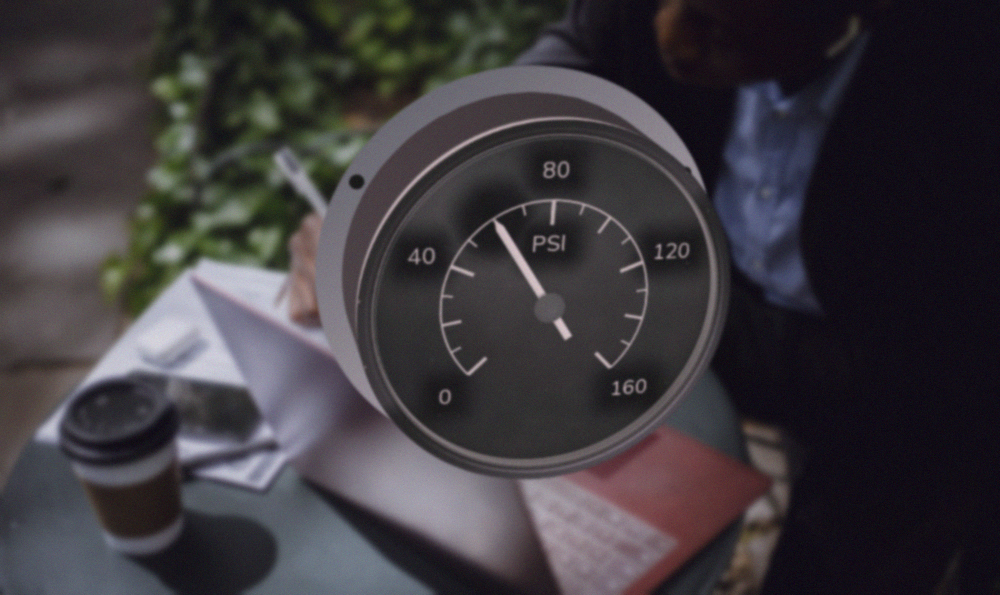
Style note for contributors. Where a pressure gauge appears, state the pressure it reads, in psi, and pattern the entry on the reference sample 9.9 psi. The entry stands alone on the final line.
60 psi
